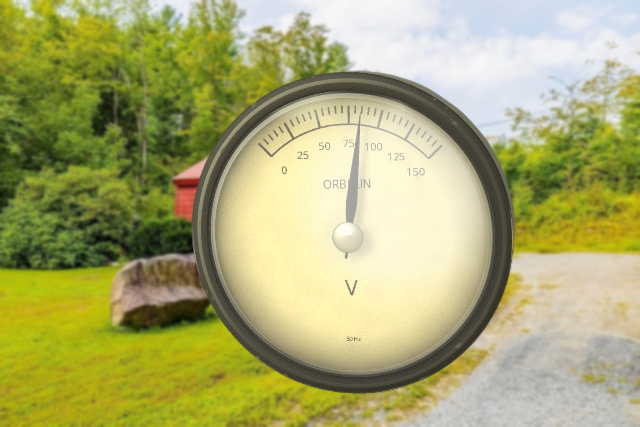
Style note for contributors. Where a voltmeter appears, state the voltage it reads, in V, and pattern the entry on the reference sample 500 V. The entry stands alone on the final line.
85 V
